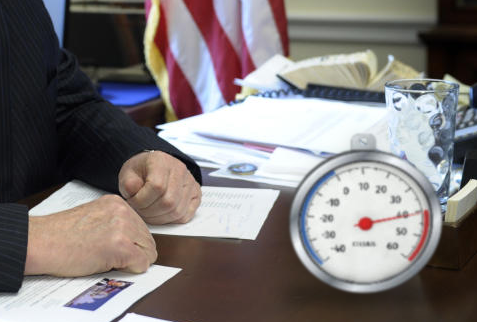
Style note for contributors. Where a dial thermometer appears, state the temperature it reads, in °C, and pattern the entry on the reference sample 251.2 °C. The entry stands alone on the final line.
40 °C
